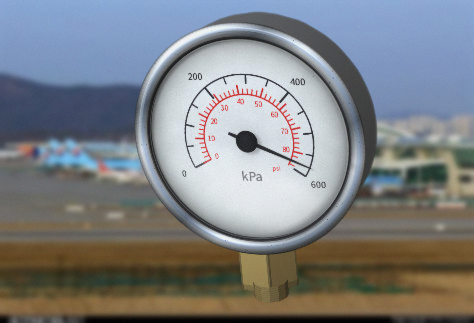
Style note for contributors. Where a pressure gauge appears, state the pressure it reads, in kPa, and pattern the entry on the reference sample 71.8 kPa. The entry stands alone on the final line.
575 kPa
